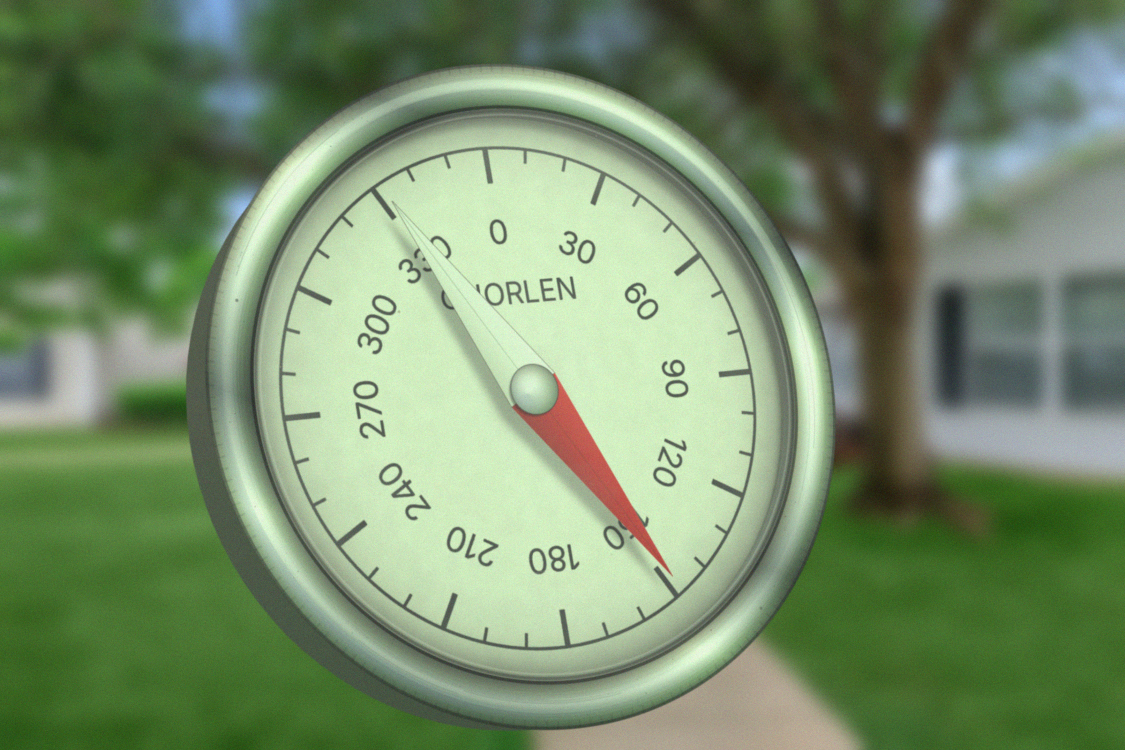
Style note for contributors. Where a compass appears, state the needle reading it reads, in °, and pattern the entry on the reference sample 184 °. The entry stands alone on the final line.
150 °
